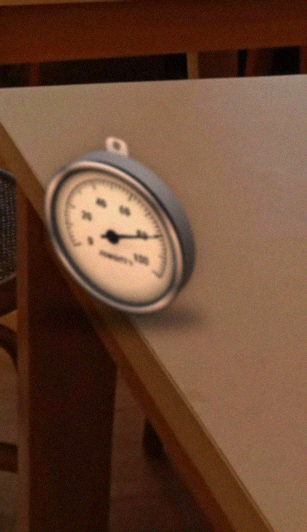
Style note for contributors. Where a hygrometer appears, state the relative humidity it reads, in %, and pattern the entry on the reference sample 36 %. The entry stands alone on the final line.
80 %
